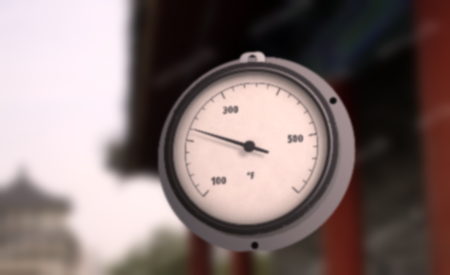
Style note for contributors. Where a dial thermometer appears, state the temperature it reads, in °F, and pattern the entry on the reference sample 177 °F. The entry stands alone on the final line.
220 °F
